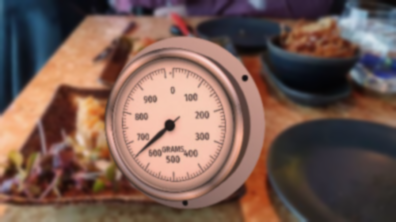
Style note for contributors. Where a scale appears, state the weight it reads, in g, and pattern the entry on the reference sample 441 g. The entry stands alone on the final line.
650 g
